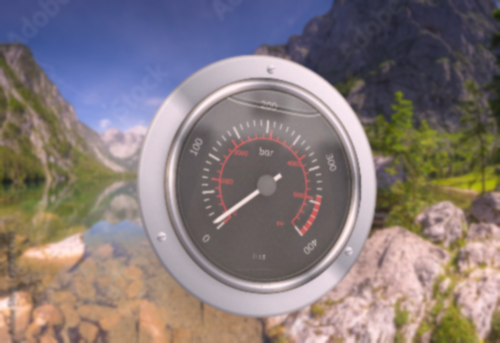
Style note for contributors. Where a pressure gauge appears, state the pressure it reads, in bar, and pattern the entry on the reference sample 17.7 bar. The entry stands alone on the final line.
10 bar
